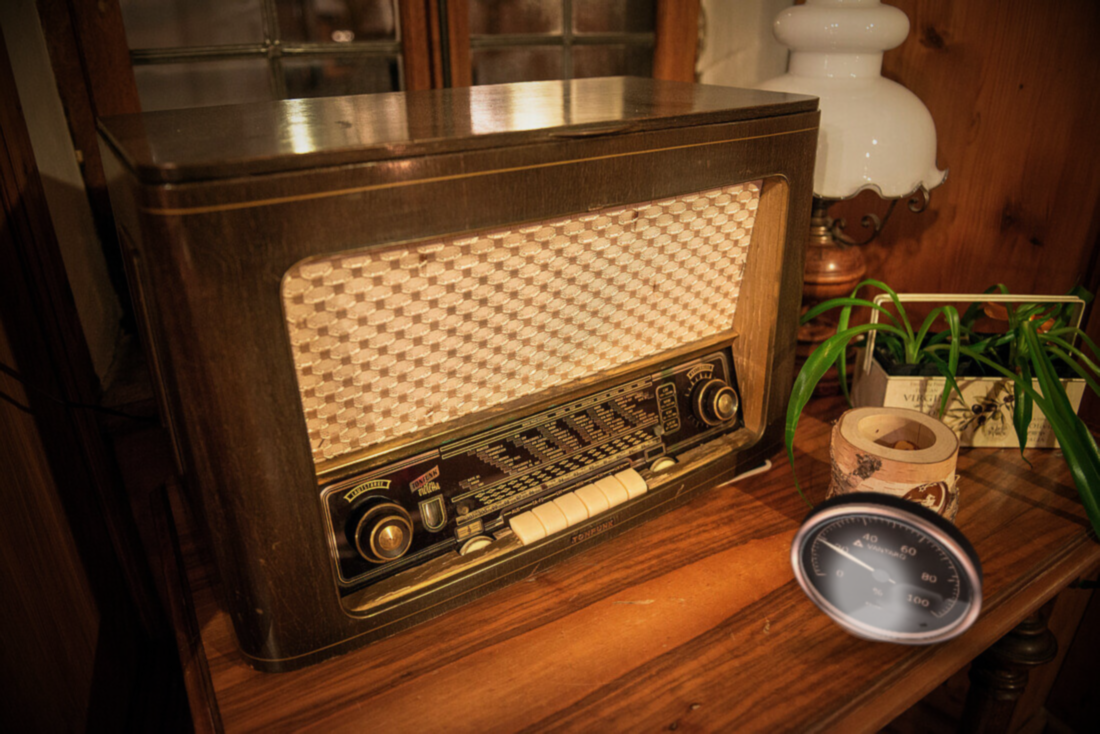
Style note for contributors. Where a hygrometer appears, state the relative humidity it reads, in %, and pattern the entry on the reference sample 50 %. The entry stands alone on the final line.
20 %
